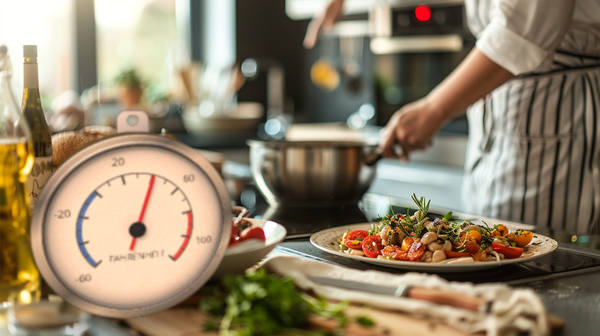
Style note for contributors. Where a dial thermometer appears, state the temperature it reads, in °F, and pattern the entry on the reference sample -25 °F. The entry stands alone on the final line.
40 °F
